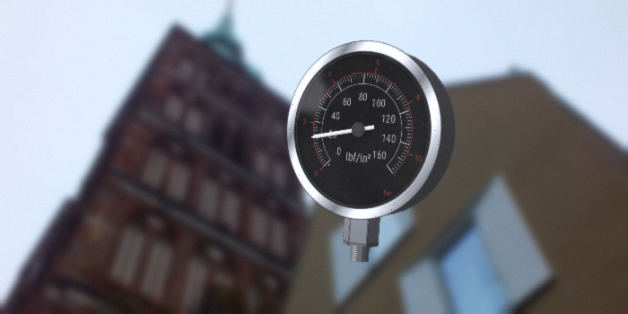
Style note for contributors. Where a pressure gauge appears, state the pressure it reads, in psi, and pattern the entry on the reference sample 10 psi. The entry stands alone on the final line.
20 psi
